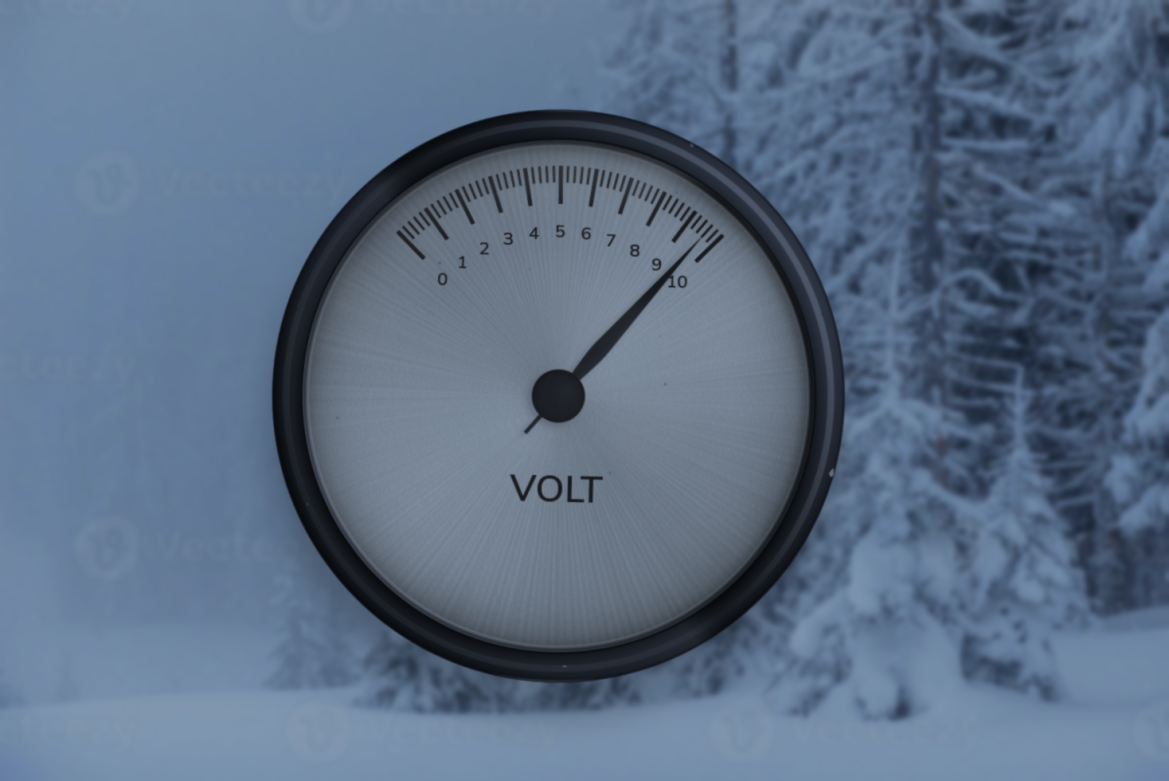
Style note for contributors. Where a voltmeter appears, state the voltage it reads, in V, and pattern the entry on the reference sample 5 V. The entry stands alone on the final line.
9.6 V
